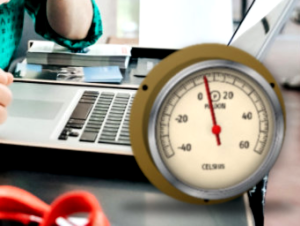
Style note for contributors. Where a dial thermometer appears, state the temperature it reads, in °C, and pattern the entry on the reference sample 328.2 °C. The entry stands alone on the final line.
5 °C
